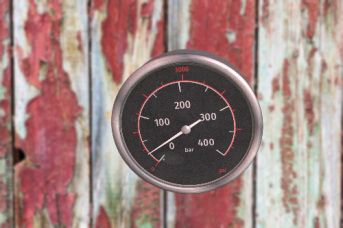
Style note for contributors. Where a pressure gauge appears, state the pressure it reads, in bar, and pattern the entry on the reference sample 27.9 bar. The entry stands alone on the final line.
25 bar
